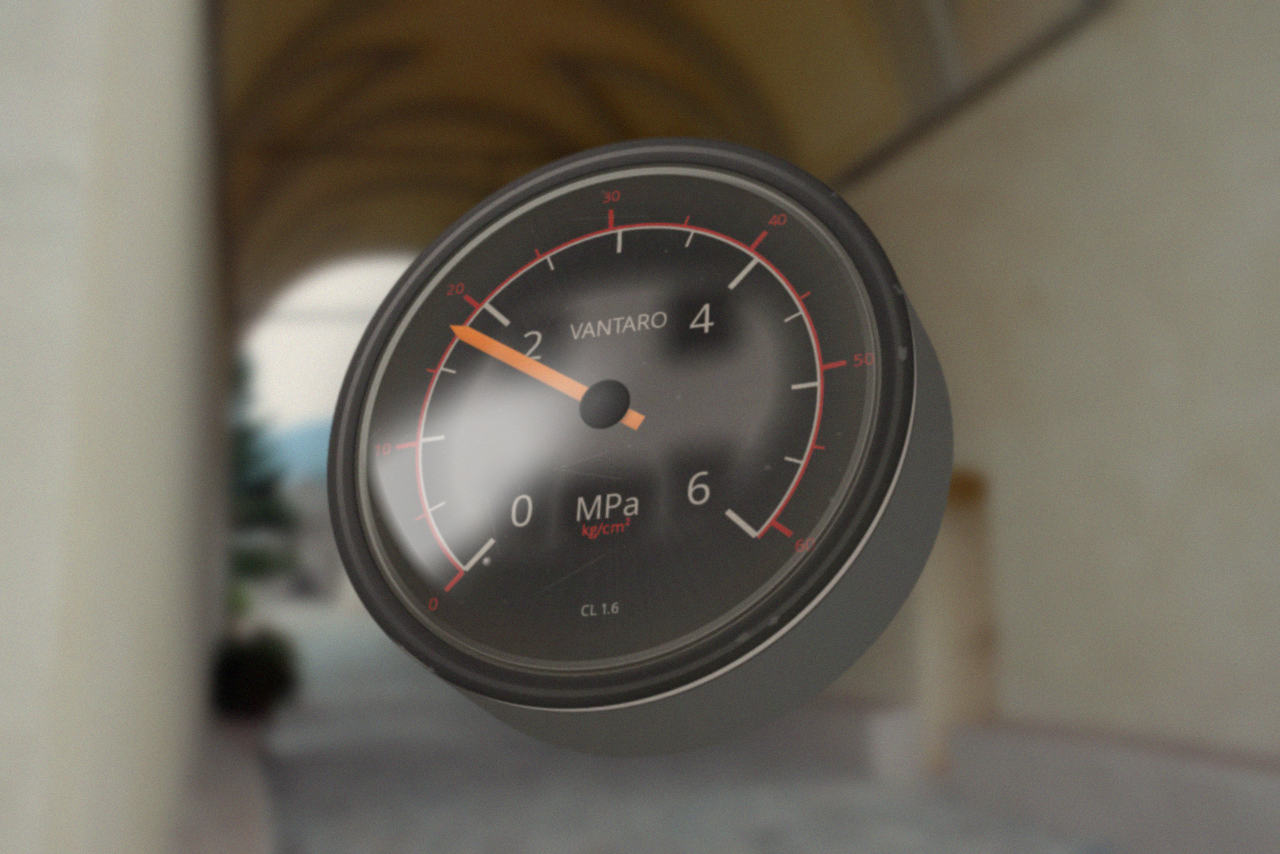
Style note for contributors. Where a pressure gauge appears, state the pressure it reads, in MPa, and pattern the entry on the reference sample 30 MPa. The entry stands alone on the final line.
1.75 MPa
